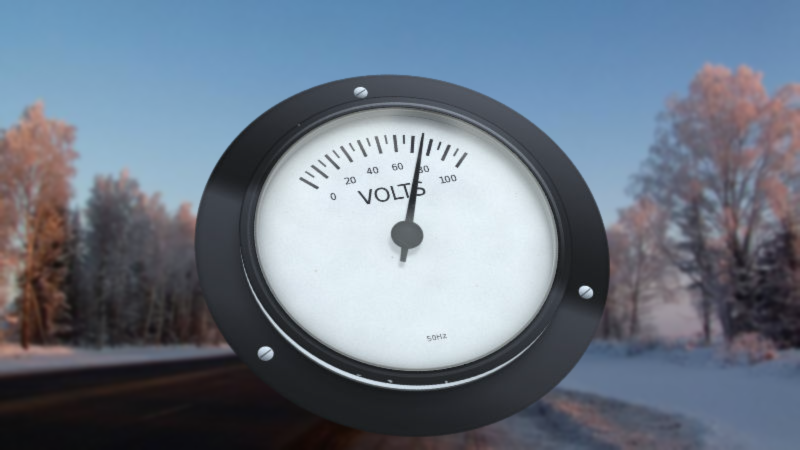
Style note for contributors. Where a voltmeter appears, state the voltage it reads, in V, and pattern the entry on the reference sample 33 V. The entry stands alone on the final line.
75 V
